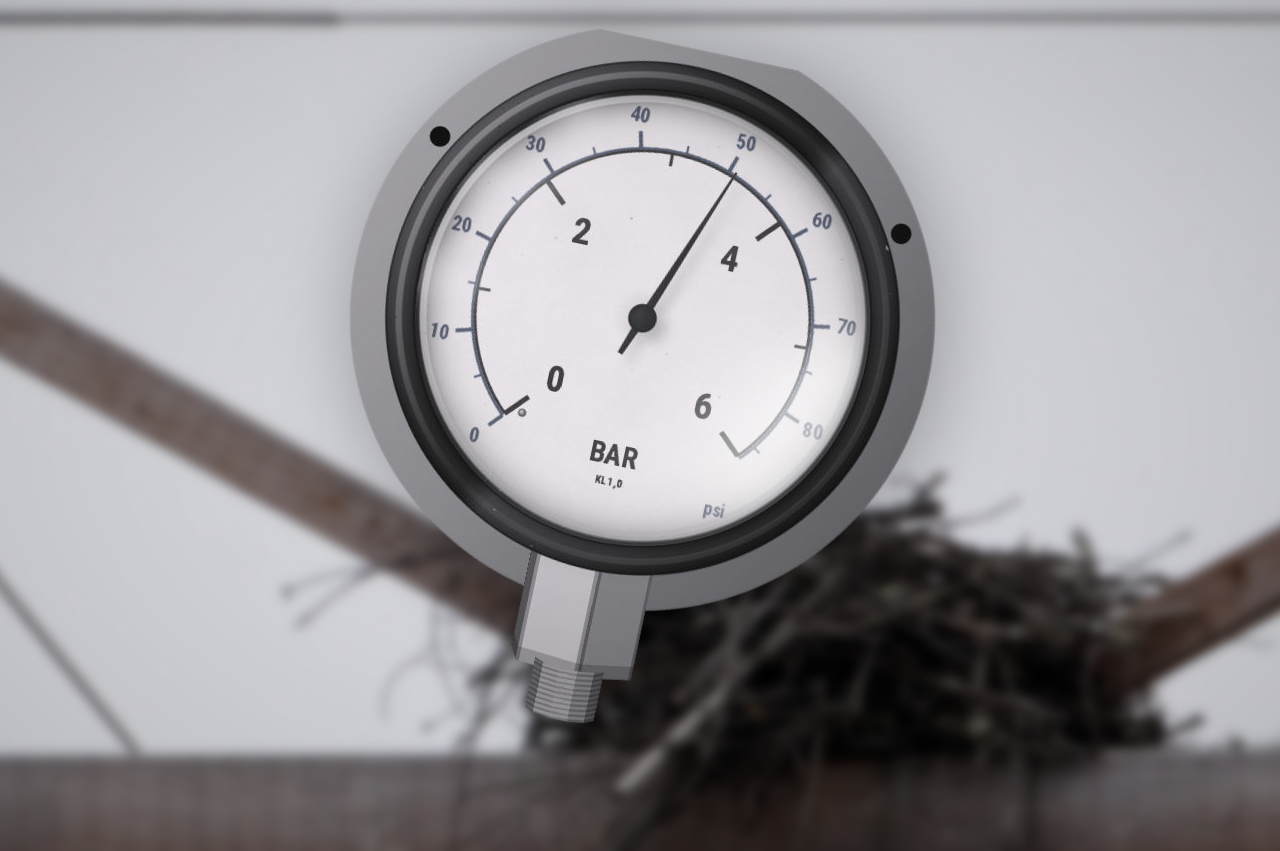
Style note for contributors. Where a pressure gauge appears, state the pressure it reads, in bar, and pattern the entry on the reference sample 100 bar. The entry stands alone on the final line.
3.5 bar
